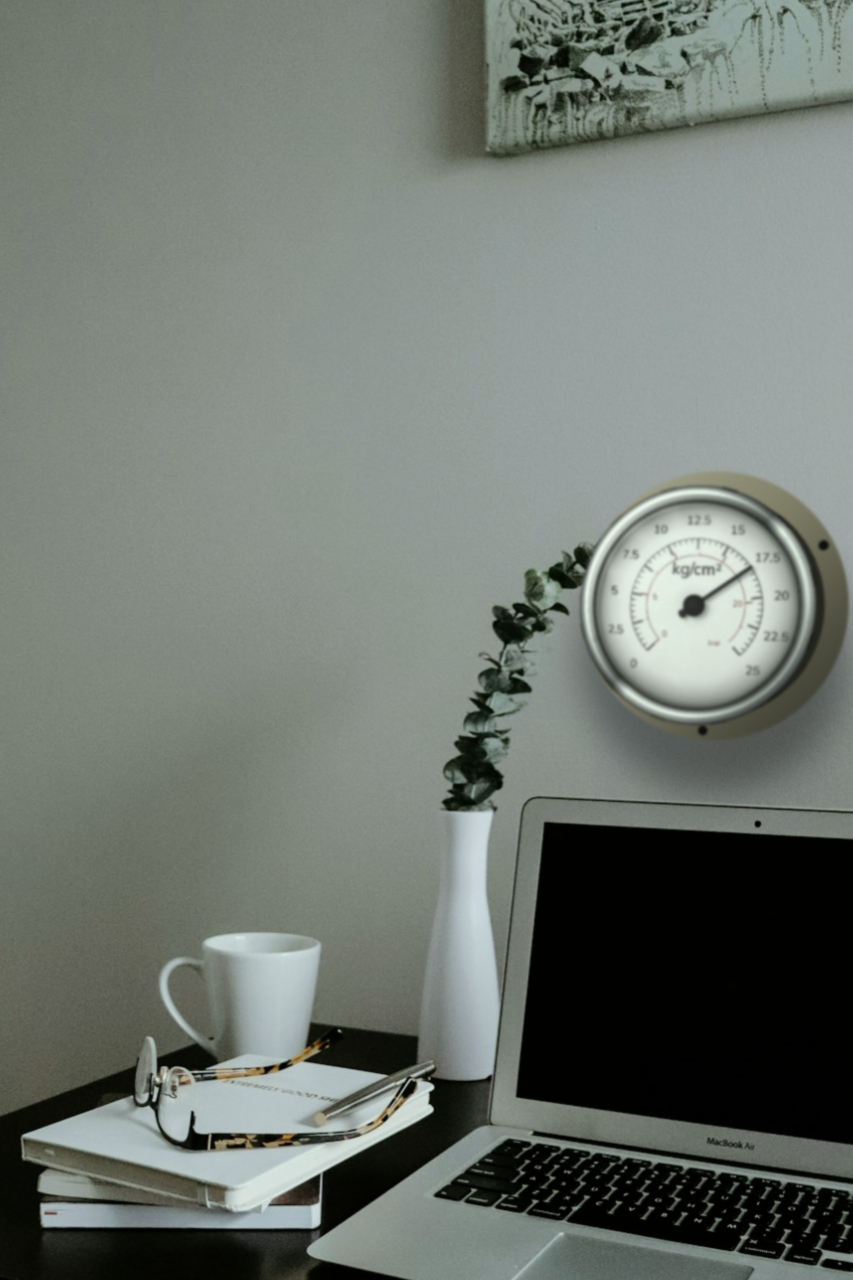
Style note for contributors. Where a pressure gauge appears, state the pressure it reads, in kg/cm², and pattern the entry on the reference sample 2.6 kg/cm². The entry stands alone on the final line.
17.5 kg/cm²
